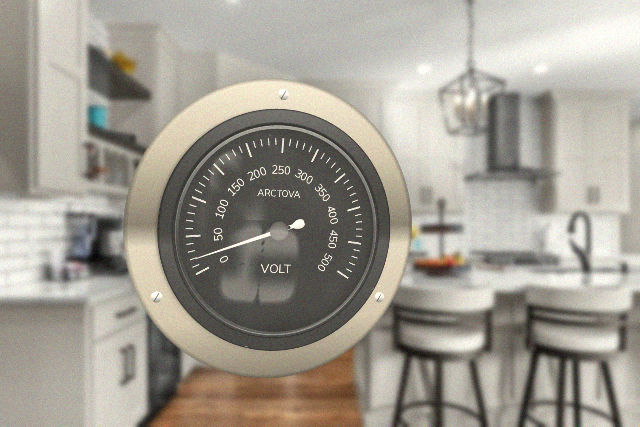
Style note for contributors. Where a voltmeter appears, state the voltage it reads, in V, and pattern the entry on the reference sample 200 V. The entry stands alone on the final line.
20 V
